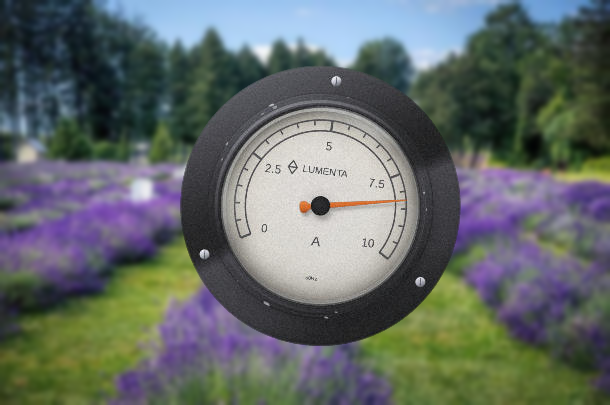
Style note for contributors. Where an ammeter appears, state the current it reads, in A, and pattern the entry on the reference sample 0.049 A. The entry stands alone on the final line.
8.25 A
